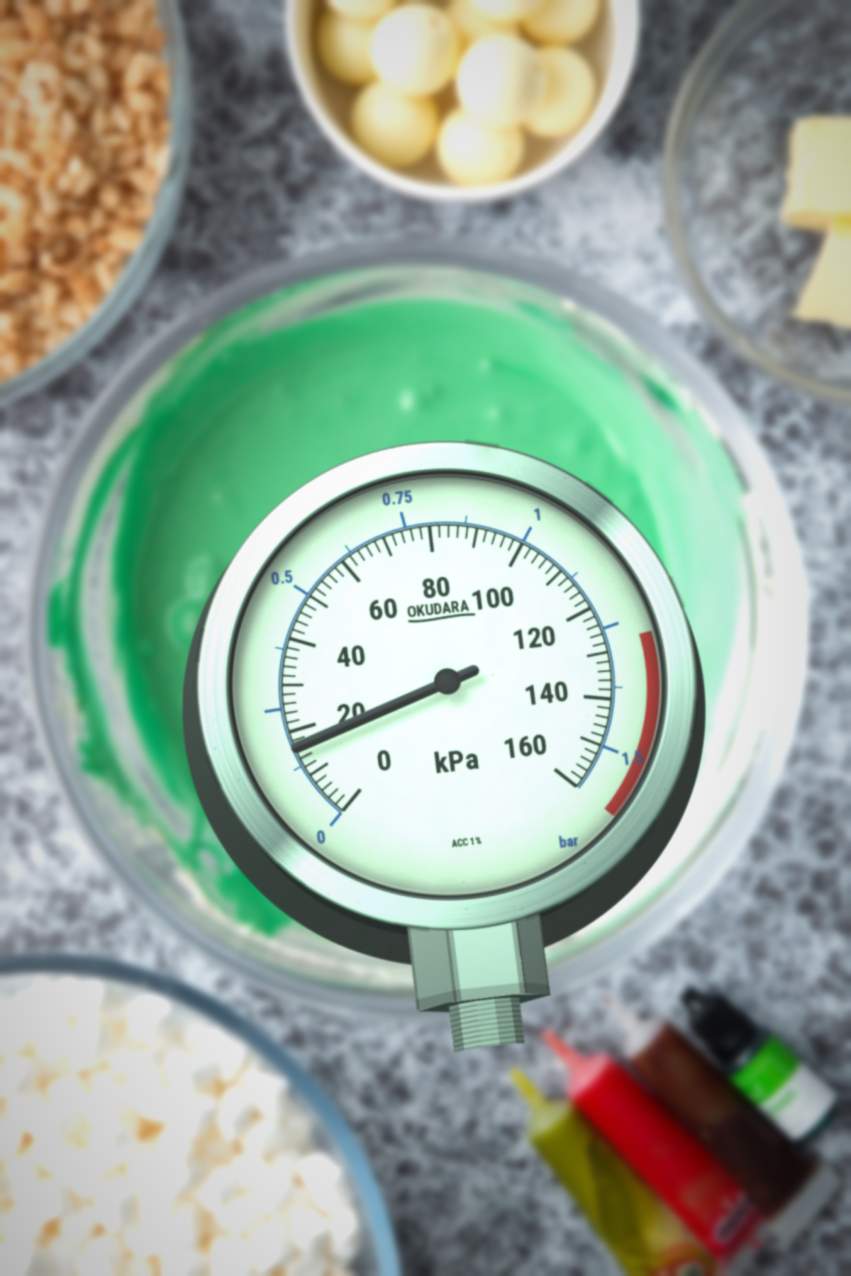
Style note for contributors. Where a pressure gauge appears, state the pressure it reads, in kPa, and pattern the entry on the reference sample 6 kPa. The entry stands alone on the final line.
16 kPa
